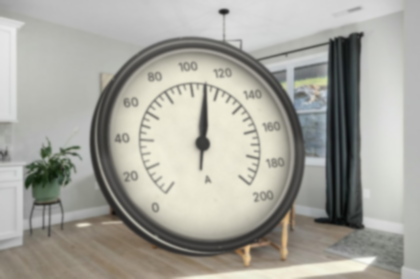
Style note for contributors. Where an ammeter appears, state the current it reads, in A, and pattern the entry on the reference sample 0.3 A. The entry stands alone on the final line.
110 A
